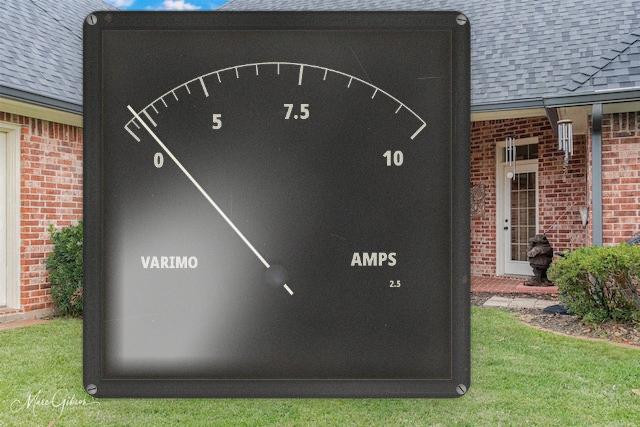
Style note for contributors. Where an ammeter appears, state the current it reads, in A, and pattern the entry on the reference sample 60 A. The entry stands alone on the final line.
2 A
